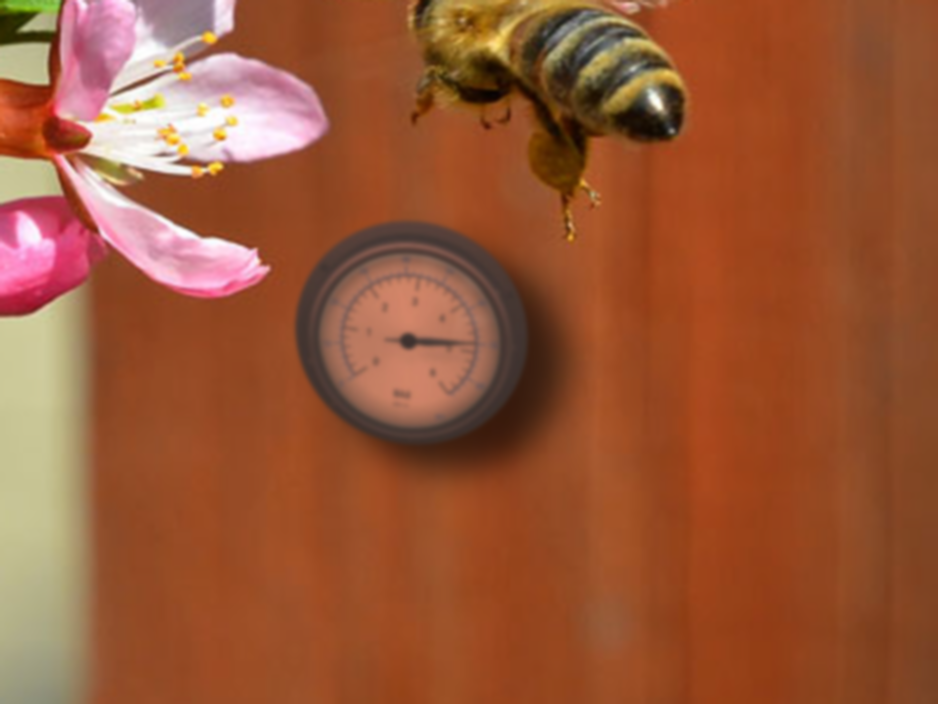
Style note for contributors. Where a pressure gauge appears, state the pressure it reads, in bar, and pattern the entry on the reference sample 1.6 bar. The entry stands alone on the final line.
4.8 bar
